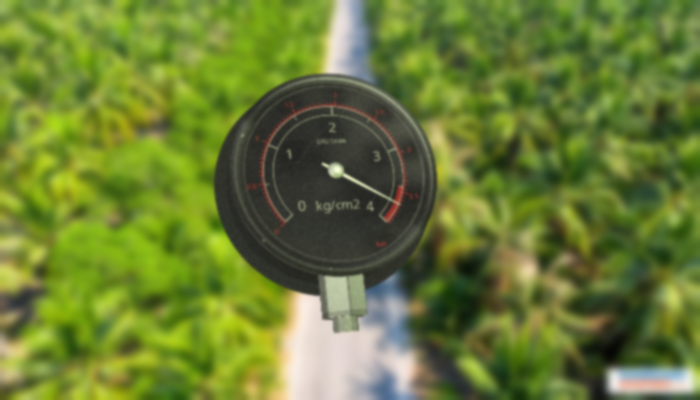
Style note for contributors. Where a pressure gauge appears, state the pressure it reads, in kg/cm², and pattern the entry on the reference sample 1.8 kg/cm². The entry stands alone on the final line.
3.75 kg/cm²
